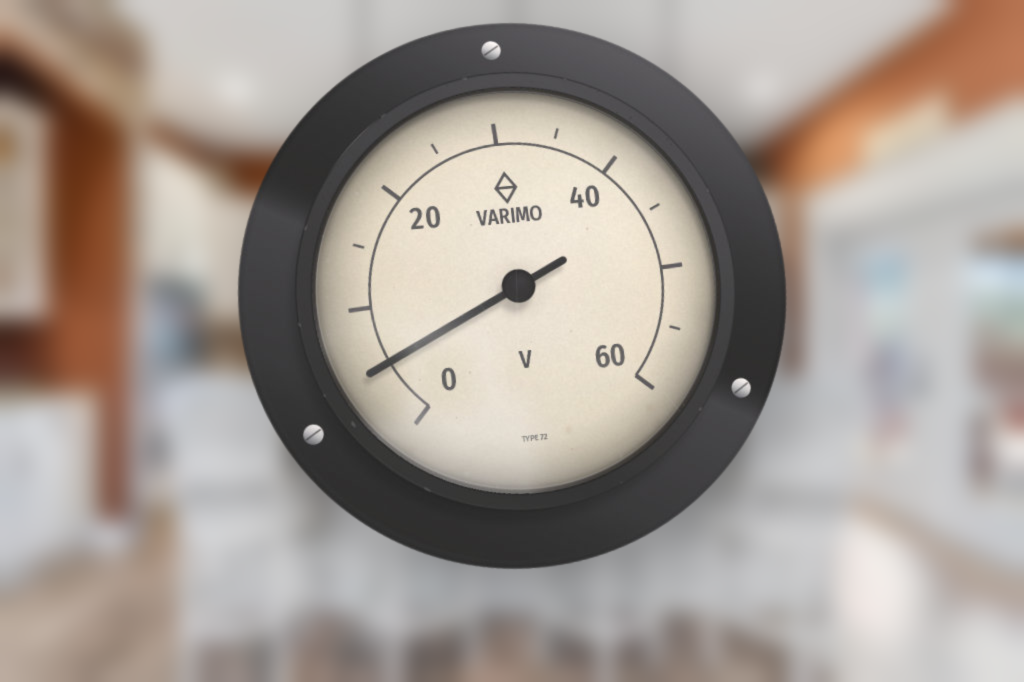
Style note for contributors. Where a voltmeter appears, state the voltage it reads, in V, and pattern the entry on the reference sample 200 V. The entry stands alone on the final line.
5 V
